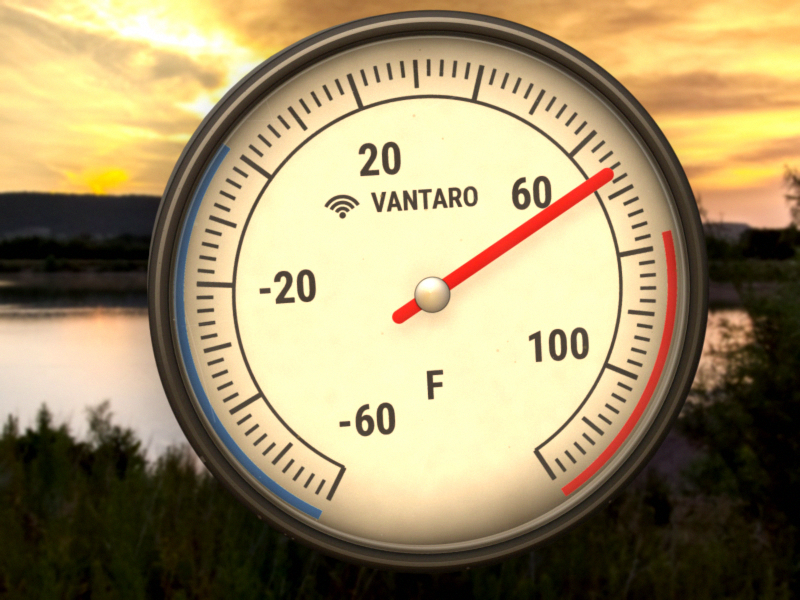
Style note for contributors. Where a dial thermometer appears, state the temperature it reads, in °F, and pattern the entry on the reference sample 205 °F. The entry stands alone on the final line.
66 °F
